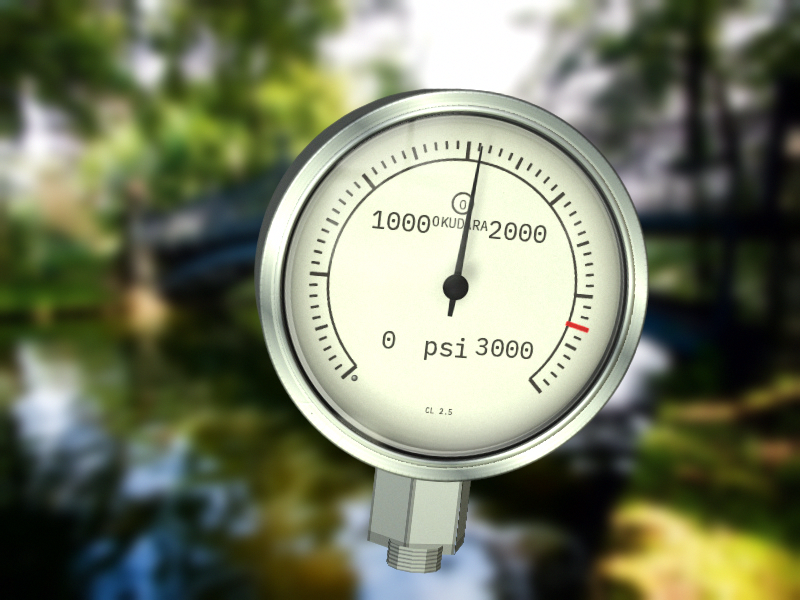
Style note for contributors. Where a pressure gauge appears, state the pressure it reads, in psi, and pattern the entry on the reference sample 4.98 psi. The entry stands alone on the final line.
1550 psi
